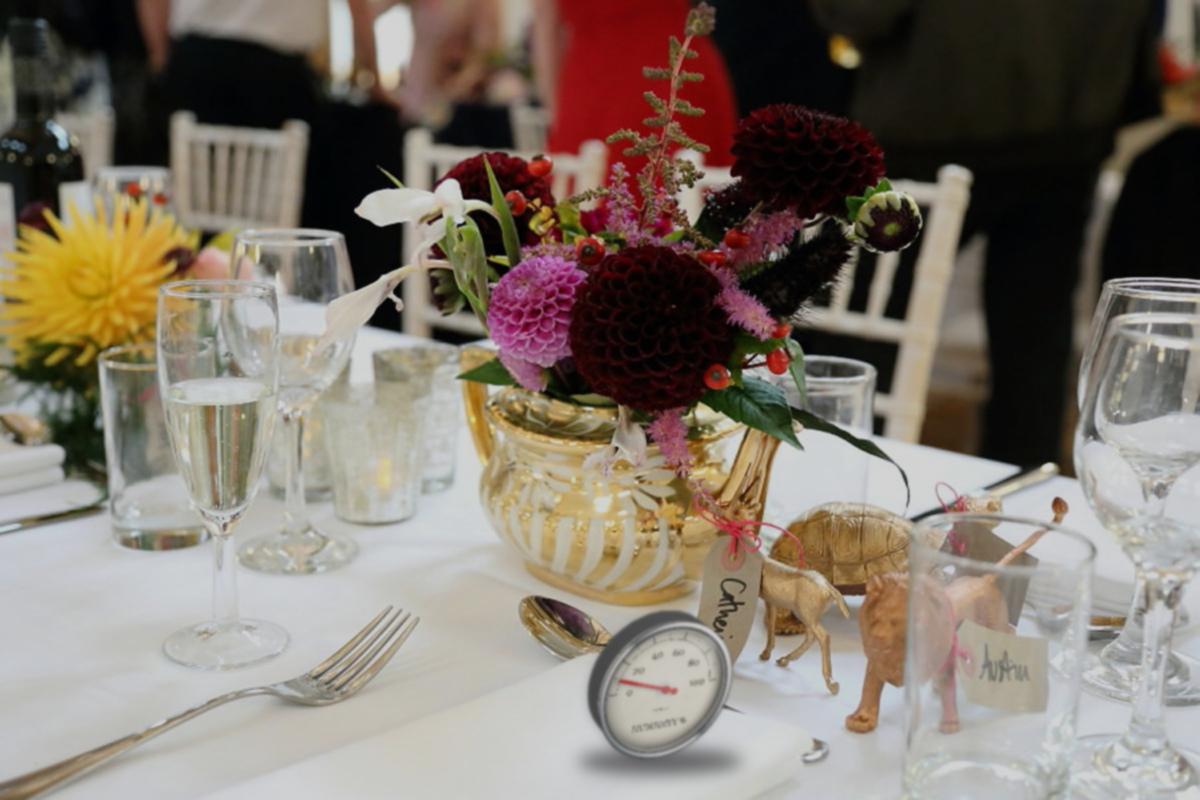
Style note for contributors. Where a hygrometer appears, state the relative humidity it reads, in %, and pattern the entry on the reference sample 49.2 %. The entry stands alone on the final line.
10 %
